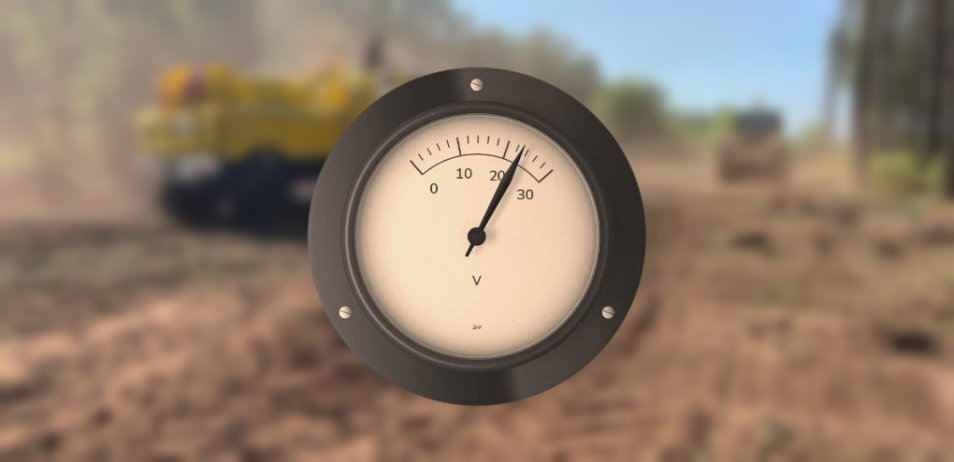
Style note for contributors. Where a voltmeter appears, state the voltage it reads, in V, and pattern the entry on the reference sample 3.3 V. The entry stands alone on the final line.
23 V
